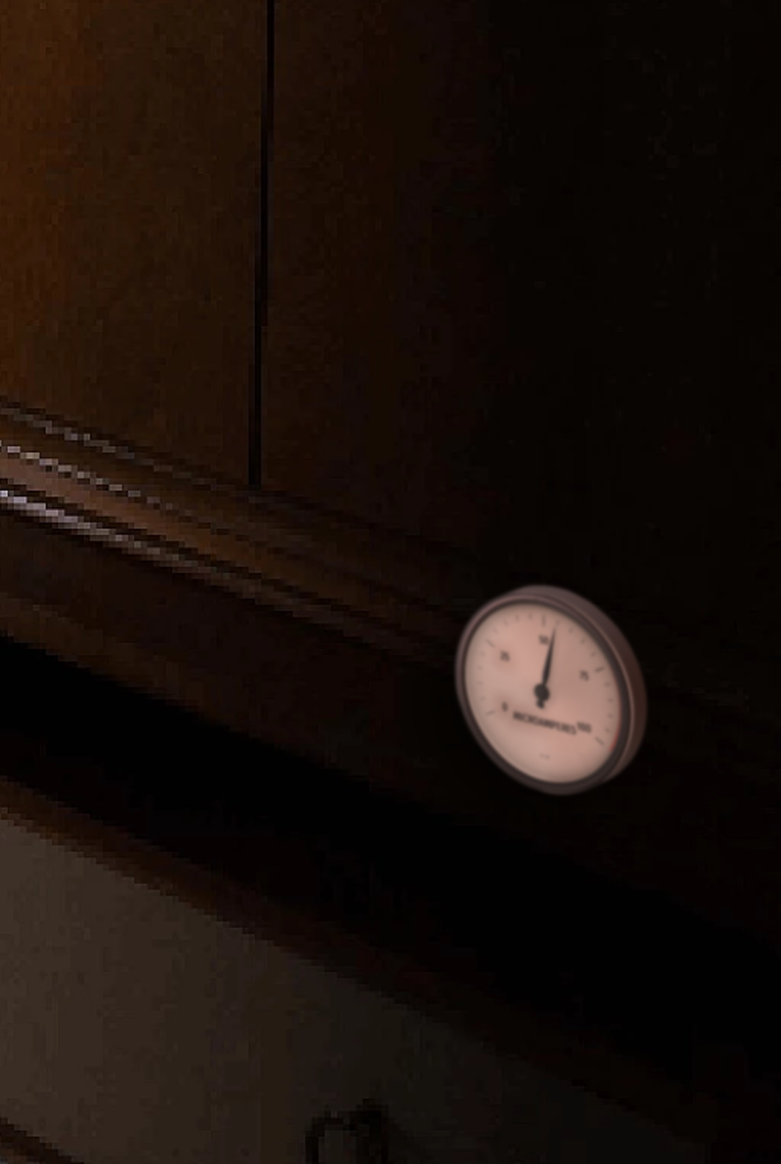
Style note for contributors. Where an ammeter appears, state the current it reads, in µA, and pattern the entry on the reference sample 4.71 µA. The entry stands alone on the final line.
55 µA
